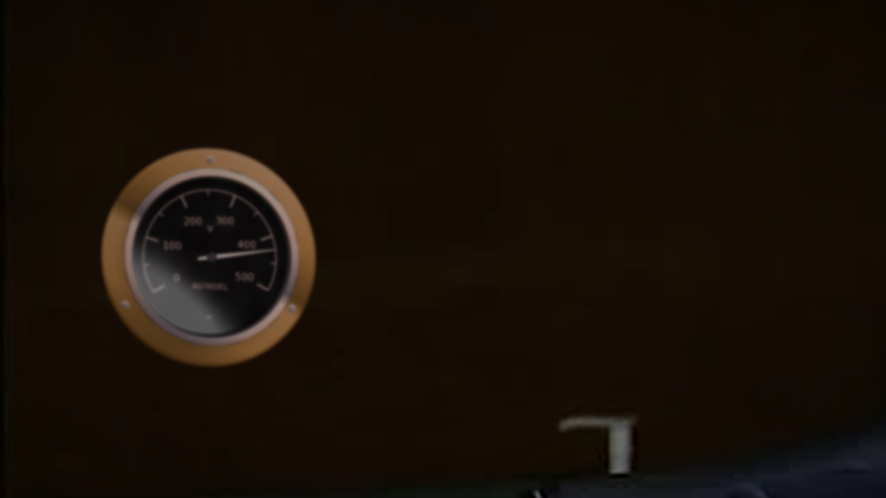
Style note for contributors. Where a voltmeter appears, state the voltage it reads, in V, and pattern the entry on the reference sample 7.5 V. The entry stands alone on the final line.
425 V
